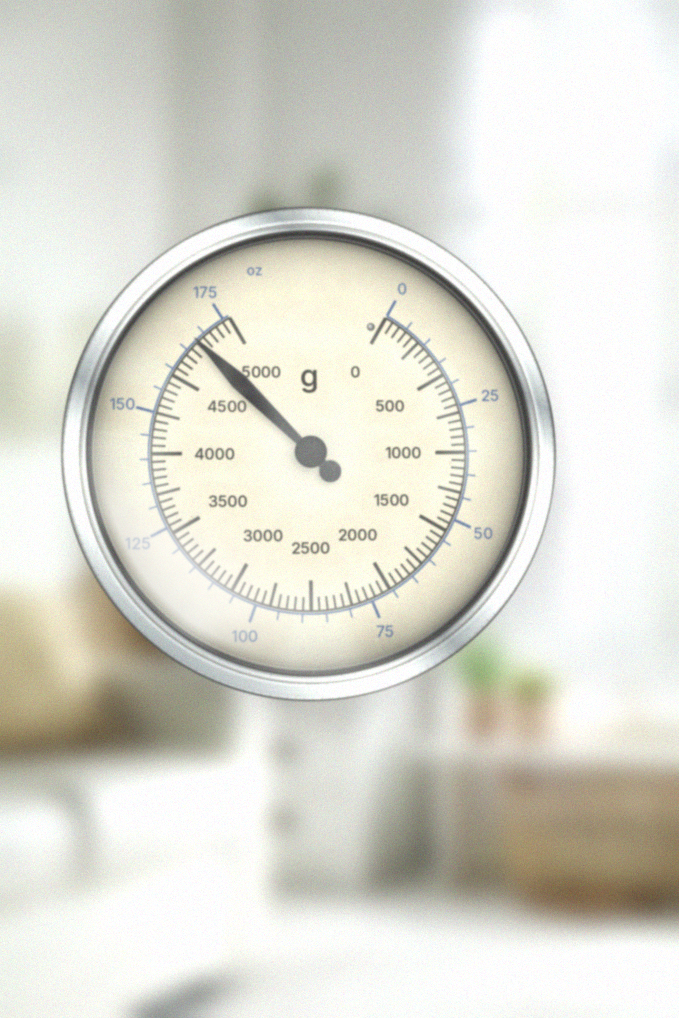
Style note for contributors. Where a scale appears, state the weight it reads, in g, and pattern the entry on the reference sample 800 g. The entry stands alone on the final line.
4750 g
